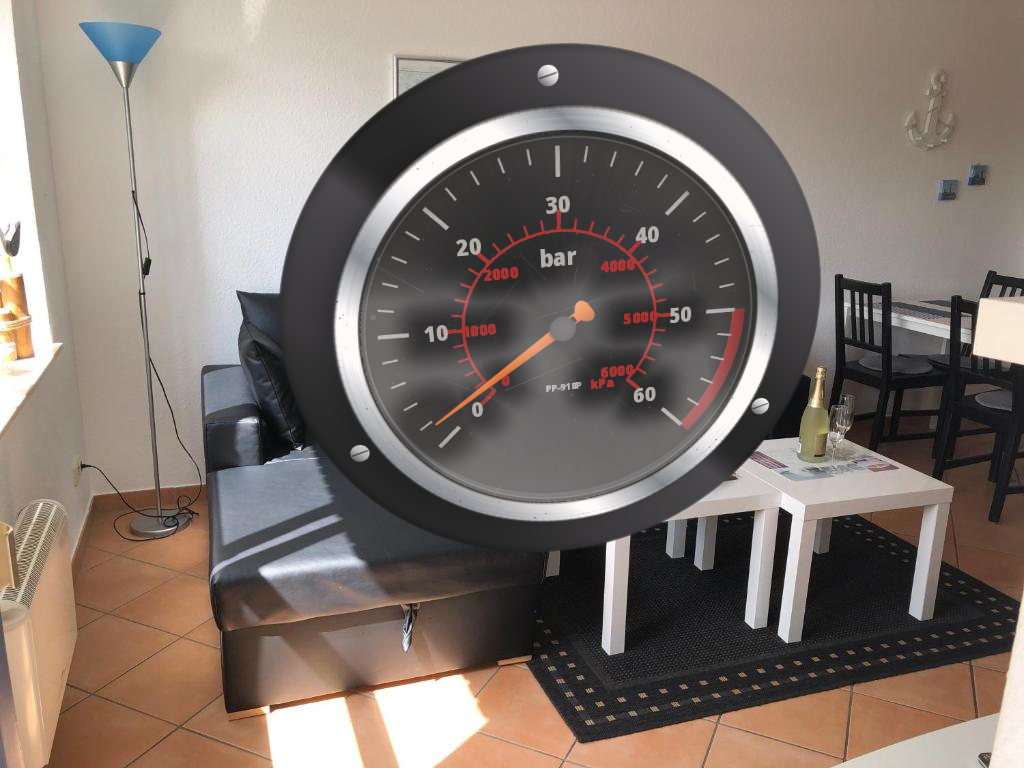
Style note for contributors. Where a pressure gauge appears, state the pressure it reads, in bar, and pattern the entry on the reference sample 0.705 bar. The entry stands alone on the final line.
2 bar
